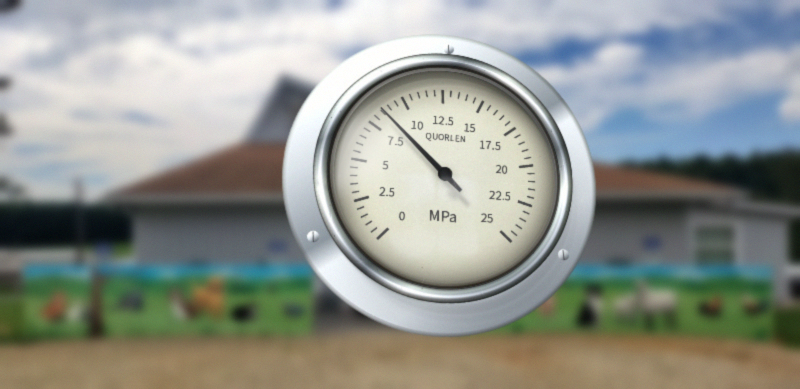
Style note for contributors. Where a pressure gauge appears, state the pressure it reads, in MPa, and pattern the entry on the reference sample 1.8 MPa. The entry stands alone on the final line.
8.5 MPa
